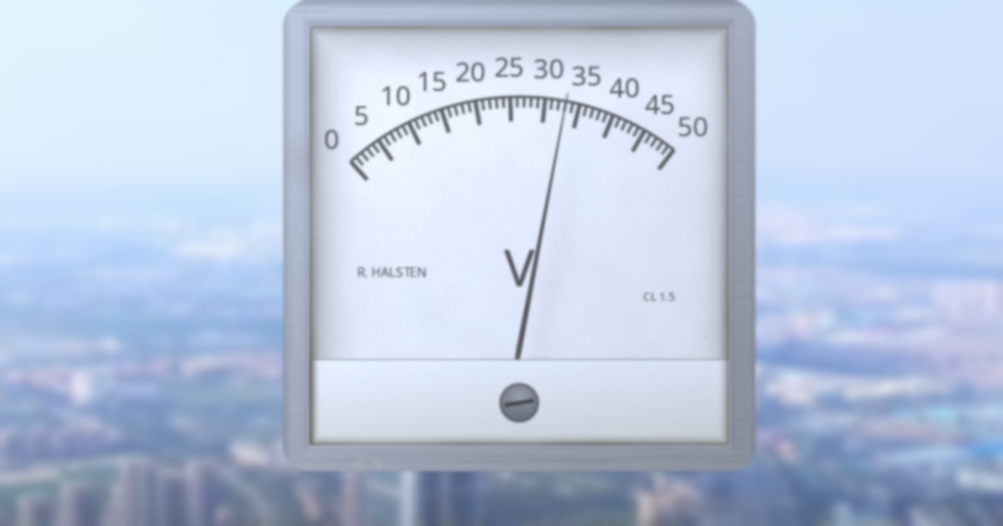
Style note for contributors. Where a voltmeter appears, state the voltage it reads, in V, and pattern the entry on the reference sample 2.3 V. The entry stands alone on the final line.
33 V
